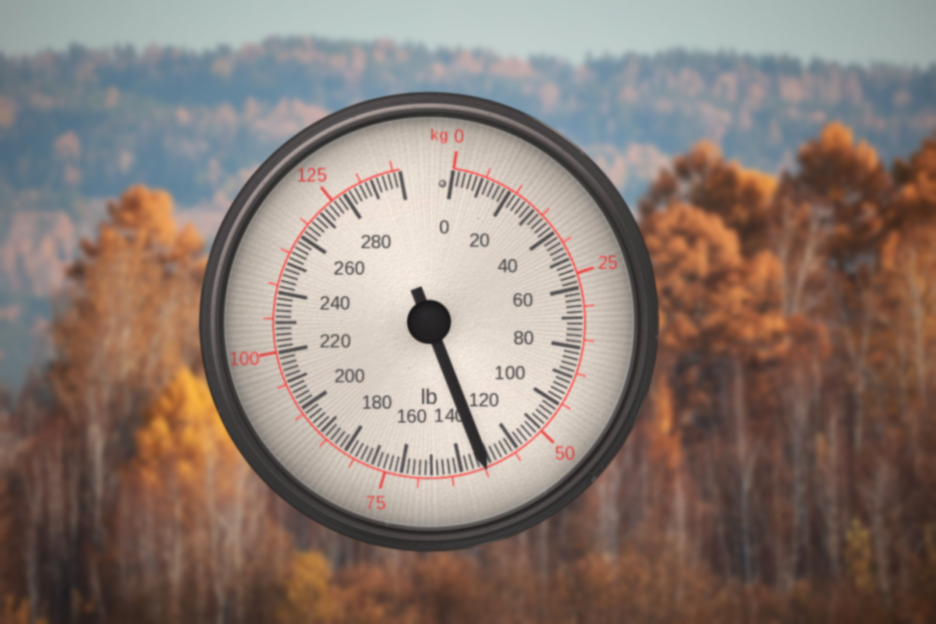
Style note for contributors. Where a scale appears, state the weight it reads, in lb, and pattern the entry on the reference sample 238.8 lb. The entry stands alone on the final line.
132 lb
